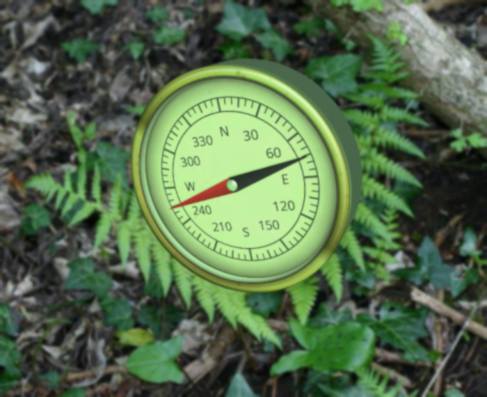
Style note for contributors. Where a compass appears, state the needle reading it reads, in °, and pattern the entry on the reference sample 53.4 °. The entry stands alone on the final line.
255 °
